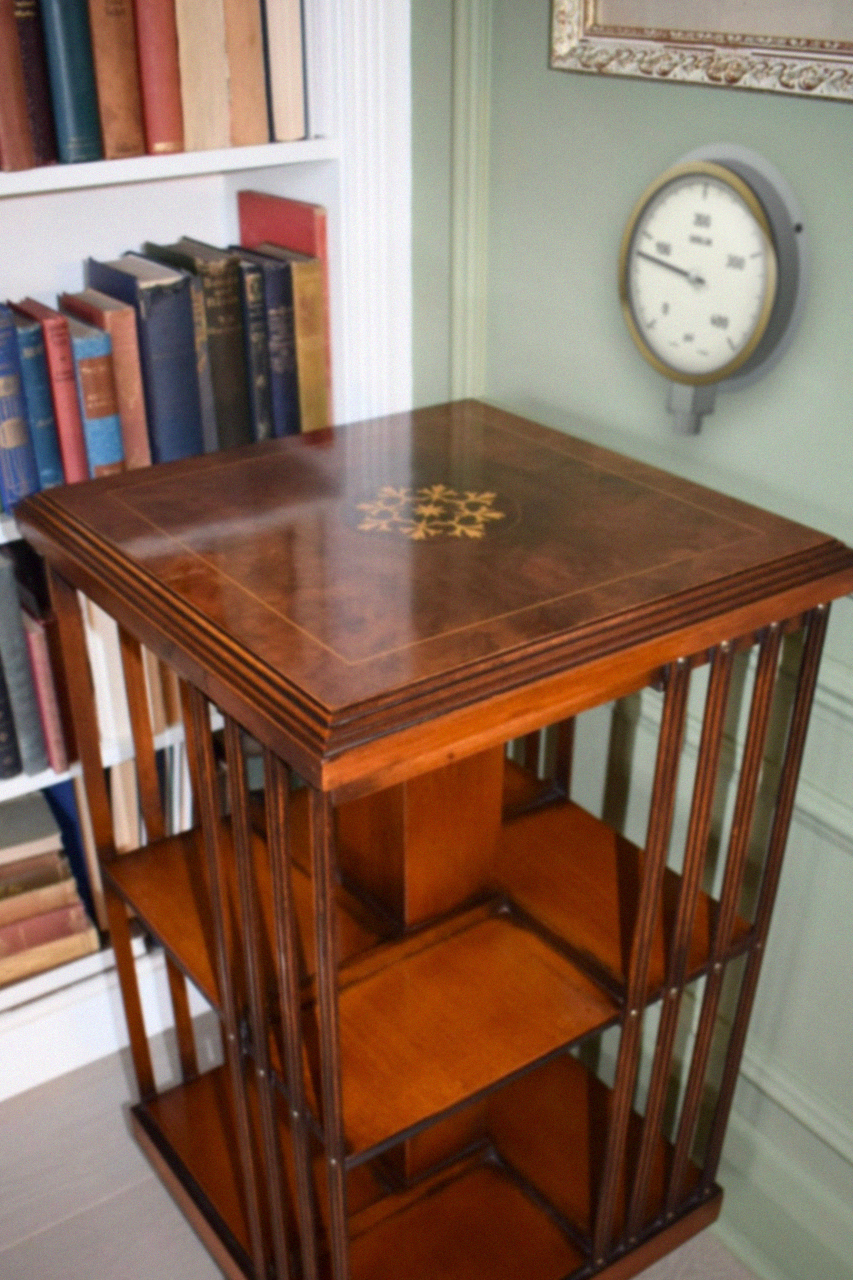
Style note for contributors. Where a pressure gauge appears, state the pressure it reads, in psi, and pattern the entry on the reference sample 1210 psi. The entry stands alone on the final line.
80 psi
